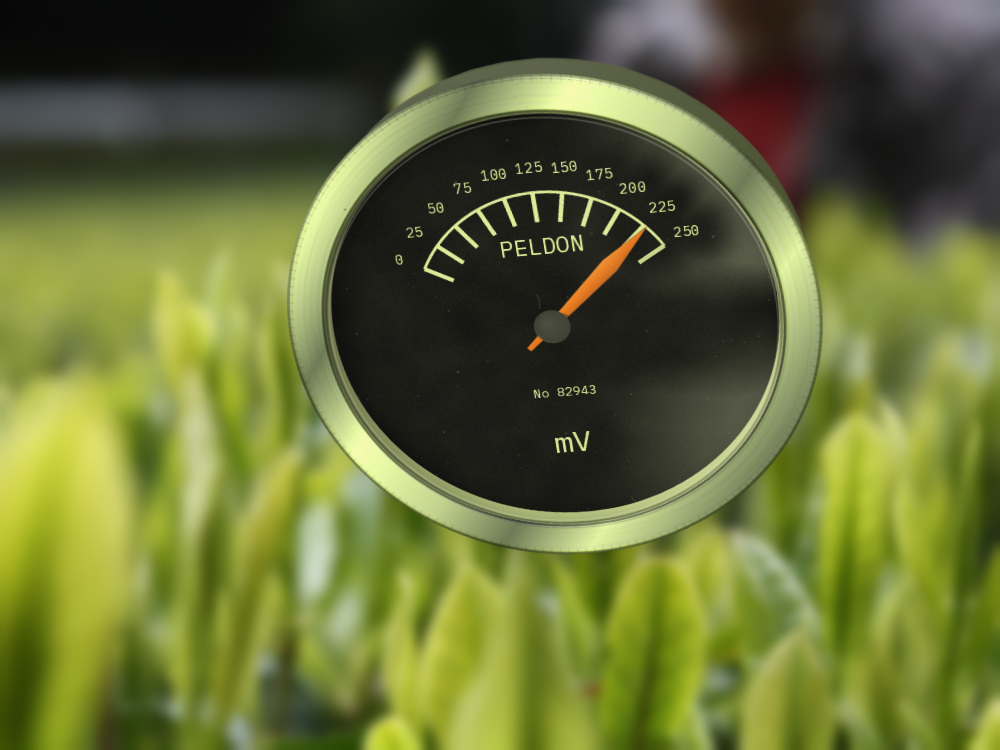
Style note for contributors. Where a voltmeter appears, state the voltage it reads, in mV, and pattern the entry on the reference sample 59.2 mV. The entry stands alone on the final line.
225 mV
